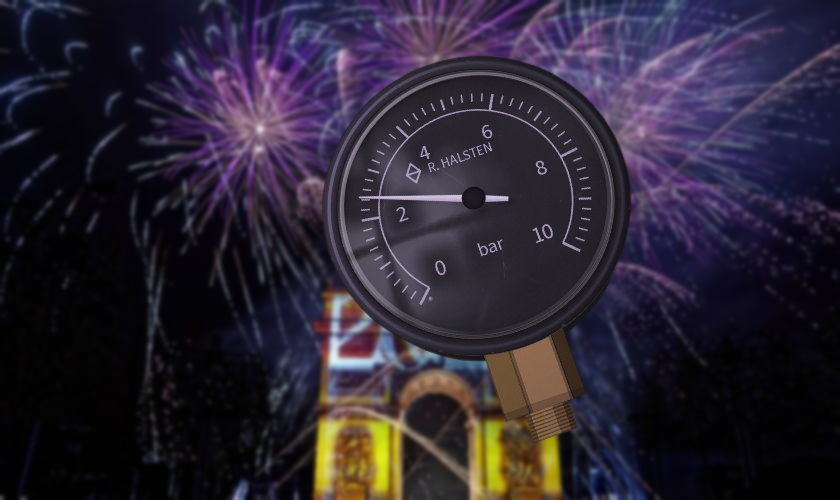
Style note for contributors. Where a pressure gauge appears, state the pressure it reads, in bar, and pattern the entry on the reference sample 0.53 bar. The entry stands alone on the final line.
2.4 bar
